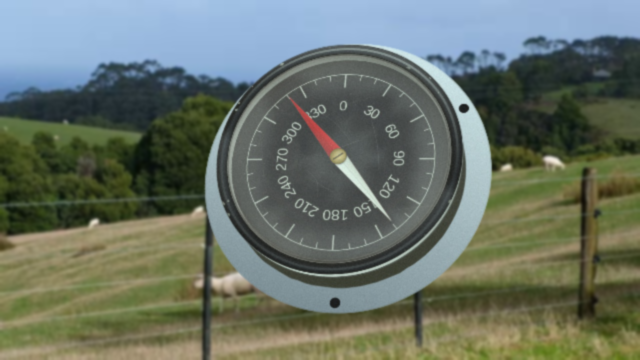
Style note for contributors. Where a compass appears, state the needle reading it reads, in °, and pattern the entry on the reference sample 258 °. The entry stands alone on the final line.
320 °
